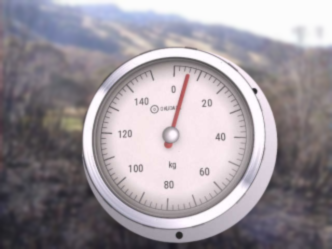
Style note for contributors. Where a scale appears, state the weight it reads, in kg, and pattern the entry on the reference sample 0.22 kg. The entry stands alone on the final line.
6 kg
